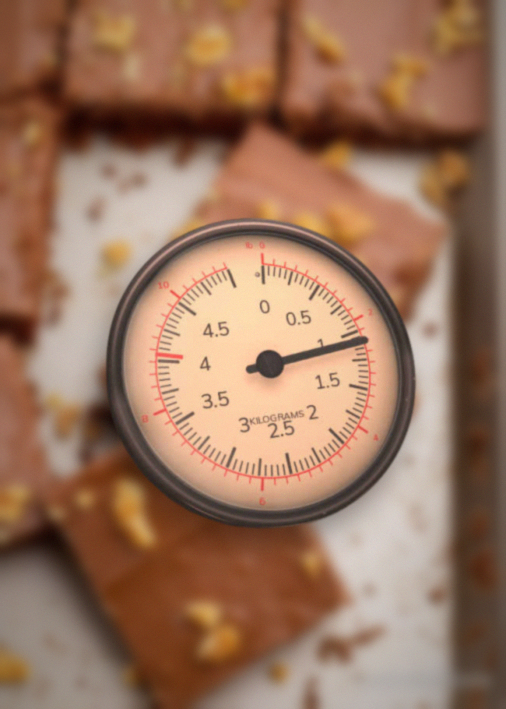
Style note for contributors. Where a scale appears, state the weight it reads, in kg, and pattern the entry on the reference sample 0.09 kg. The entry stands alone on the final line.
1.1 kg
